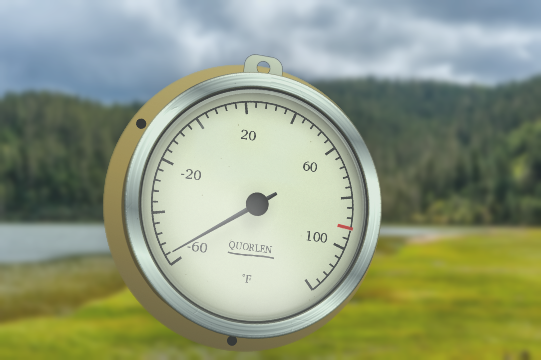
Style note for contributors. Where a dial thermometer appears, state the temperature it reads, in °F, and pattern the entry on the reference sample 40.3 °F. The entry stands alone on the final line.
-56 °F
